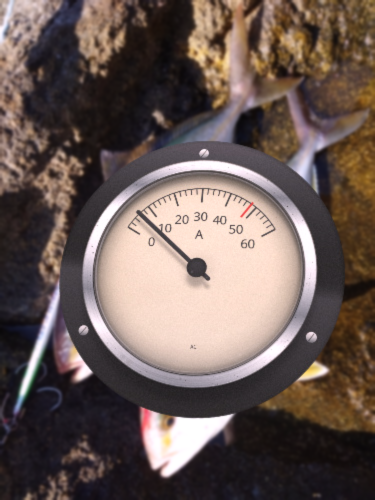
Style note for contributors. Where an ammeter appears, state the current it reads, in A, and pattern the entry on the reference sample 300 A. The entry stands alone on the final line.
6 A
